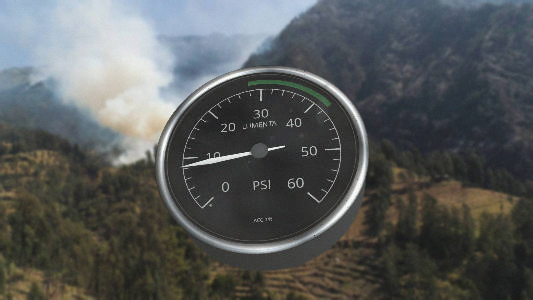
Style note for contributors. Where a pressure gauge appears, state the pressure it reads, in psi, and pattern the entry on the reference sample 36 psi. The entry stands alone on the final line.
8 psi
